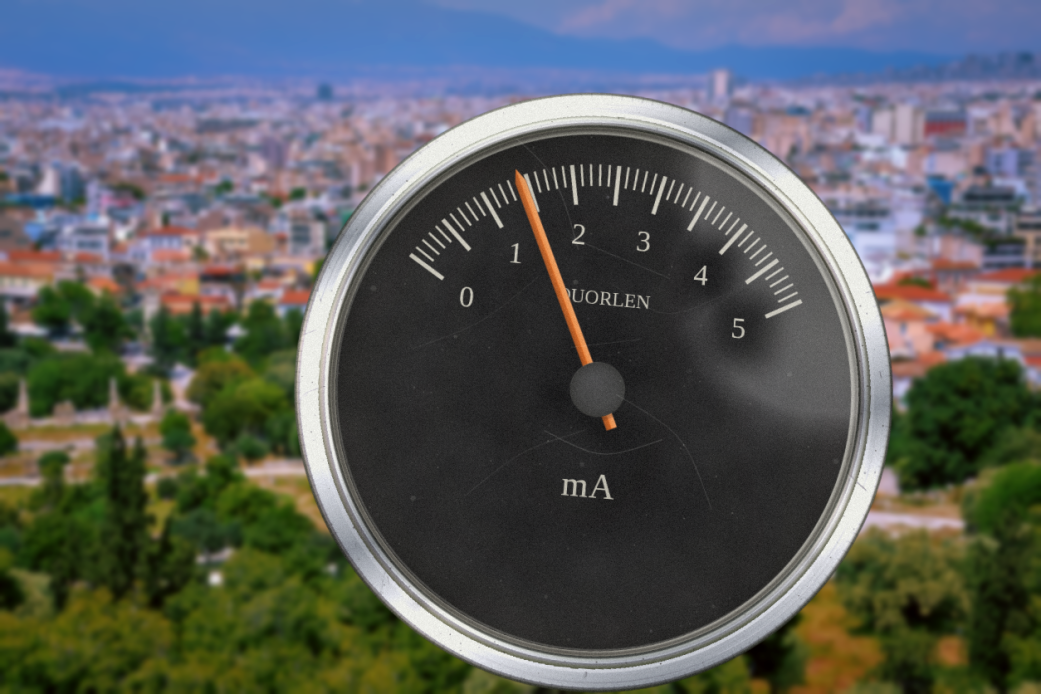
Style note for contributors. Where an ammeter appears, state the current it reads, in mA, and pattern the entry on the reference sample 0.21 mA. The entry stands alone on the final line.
1.4 mA
